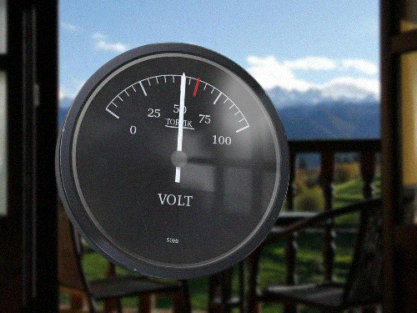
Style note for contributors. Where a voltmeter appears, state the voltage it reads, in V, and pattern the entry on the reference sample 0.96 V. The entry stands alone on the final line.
50 V
